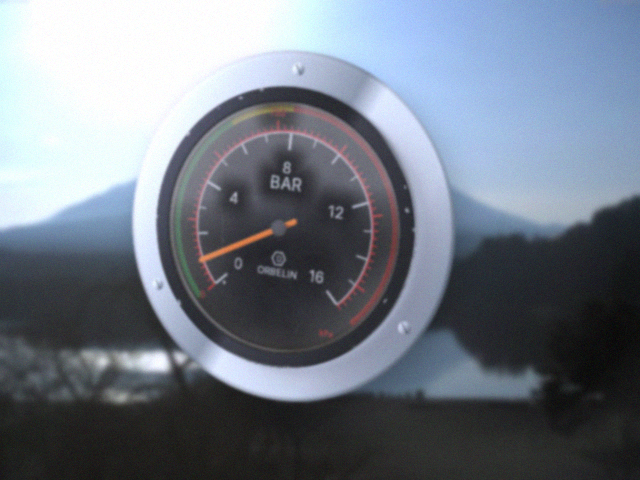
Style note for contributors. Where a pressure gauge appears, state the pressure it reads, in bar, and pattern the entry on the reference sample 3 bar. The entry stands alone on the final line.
1 bar
